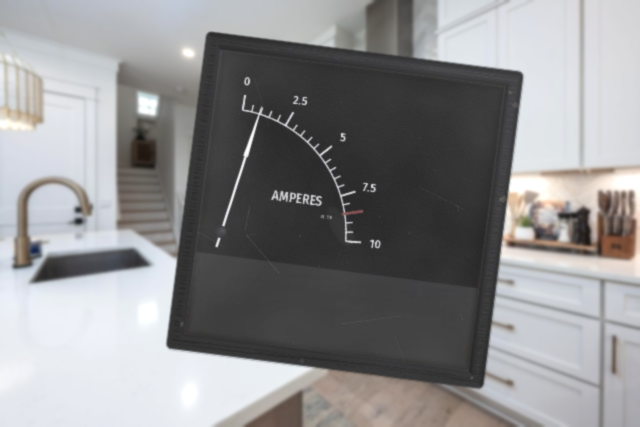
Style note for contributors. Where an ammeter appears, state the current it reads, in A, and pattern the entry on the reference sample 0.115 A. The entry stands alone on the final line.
1 A
